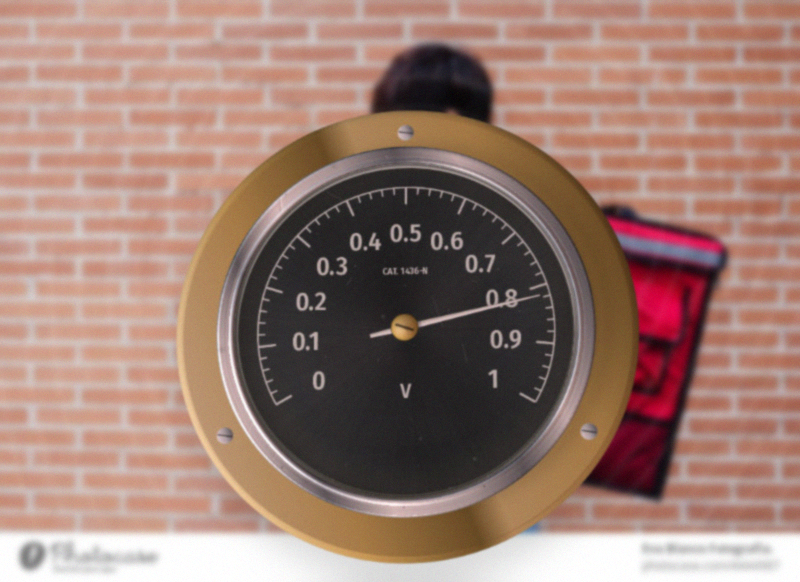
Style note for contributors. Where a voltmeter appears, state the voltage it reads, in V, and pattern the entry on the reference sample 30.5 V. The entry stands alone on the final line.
0.82 V
